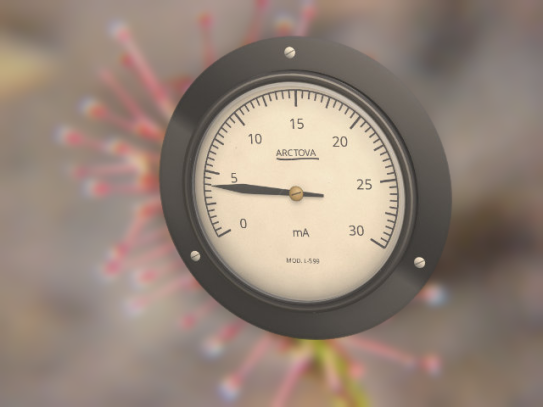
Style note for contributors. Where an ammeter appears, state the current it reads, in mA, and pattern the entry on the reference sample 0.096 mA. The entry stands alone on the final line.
4 mA
